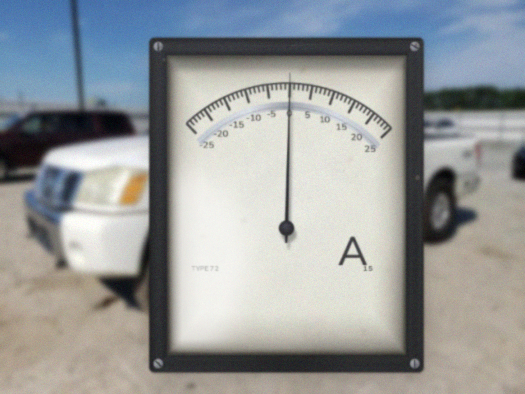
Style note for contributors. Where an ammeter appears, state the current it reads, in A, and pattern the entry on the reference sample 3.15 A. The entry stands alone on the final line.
0 A
